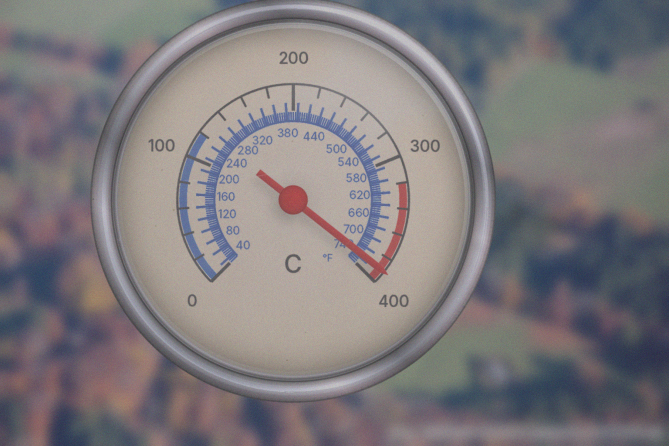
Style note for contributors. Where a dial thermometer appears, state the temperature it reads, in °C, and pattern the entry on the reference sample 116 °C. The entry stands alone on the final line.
390 °C
